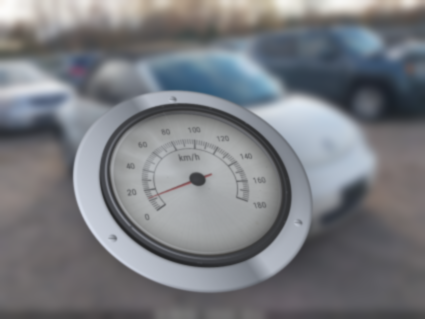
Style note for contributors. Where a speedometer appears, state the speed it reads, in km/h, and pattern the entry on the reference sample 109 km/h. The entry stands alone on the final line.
10 km/h
